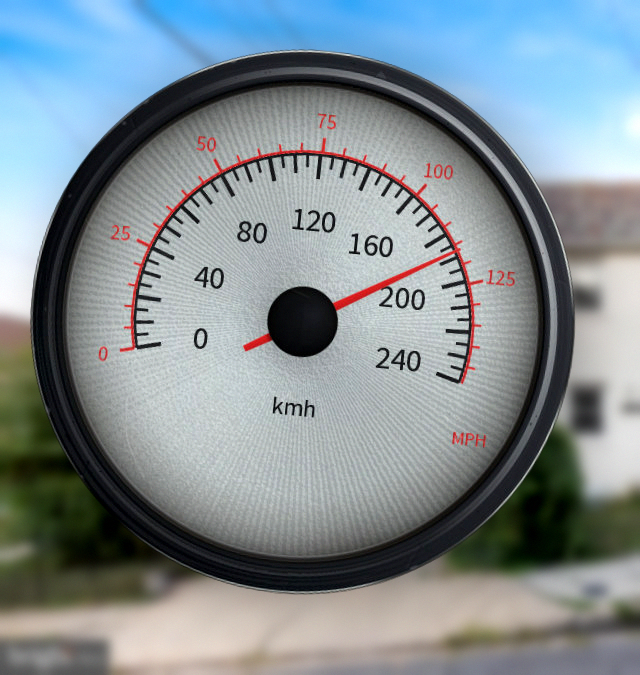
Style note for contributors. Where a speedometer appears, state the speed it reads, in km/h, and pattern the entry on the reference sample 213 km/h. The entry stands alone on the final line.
187.5 km/h
